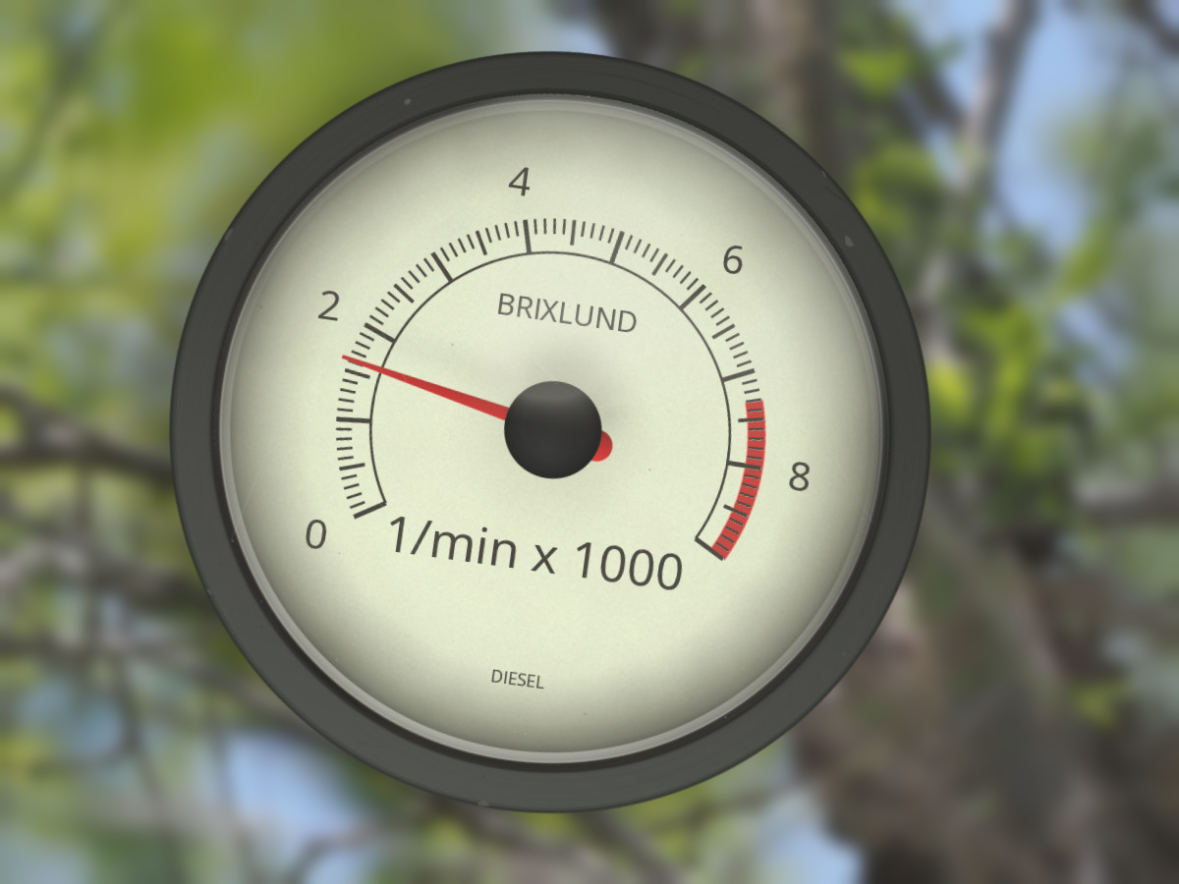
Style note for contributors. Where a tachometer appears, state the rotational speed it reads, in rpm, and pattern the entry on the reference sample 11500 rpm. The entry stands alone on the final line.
1600 rpm
